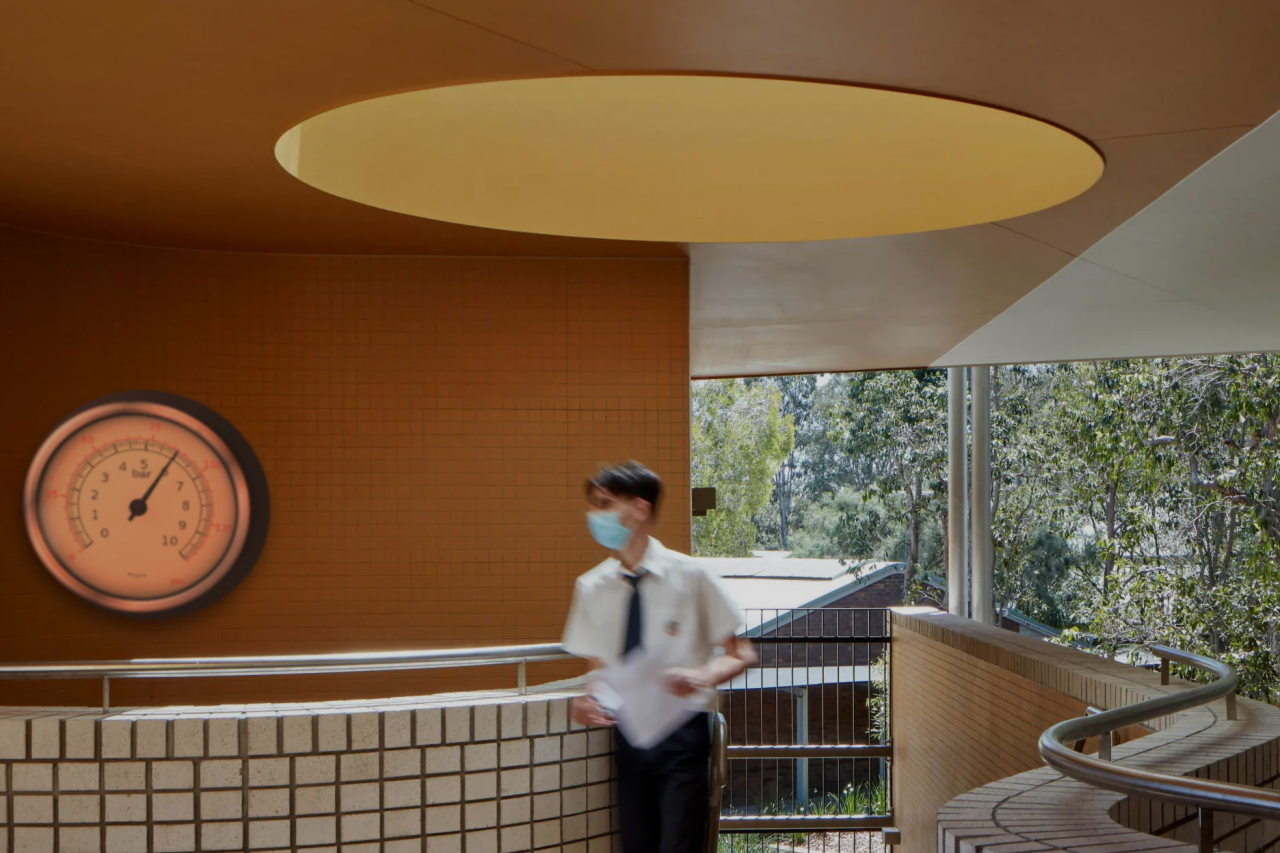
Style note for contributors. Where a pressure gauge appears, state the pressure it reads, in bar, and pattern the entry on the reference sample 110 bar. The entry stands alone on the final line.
6 bar
